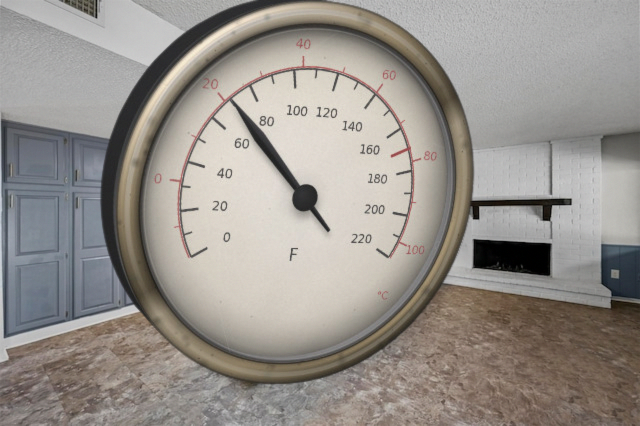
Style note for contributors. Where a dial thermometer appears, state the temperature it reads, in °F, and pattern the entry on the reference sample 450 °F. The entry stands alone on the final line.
70 °F
